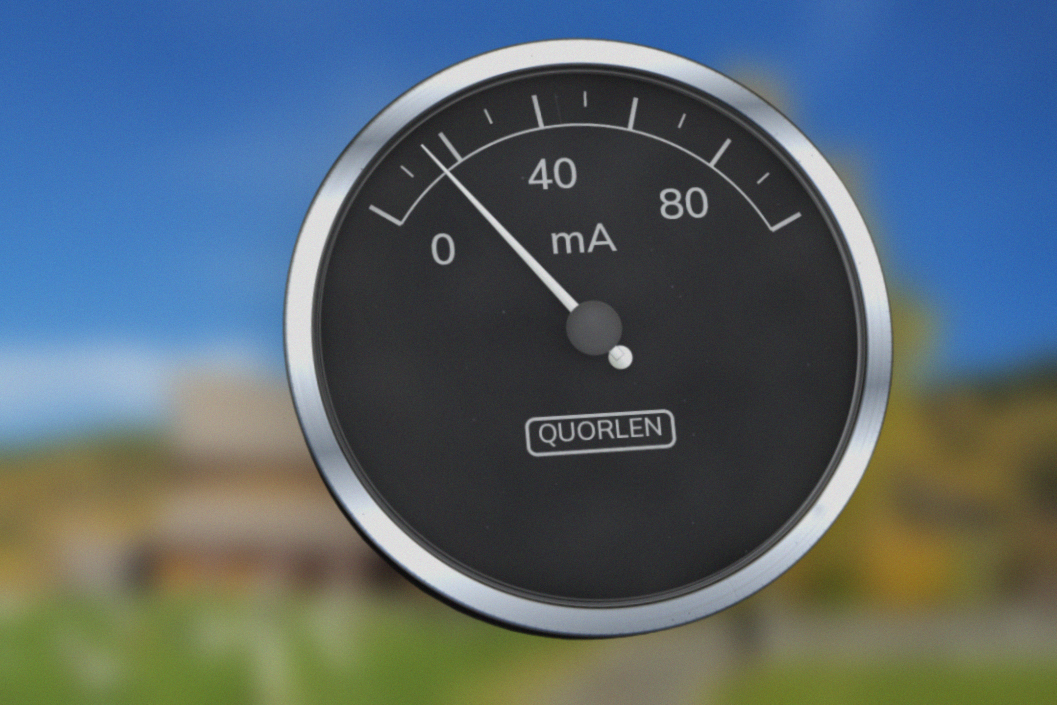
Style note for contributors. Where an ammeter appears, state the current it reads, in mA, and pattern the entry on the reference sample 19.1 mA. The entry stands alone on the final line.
15 mA
